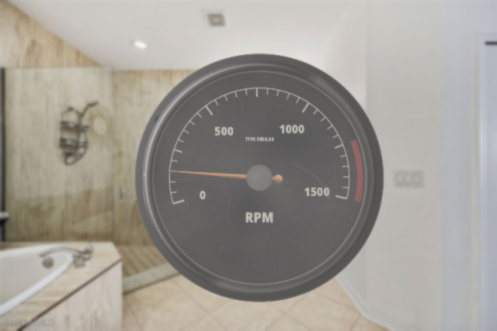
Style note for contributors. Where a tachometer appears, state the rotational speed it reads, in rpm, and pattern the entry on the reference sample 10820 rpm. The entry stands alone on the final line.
150 rpm
